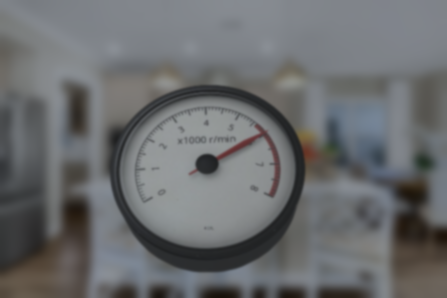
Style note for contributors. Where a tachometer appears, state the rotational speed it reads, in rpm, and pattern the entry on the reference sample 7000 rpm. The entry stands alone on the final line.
6000 rpm
